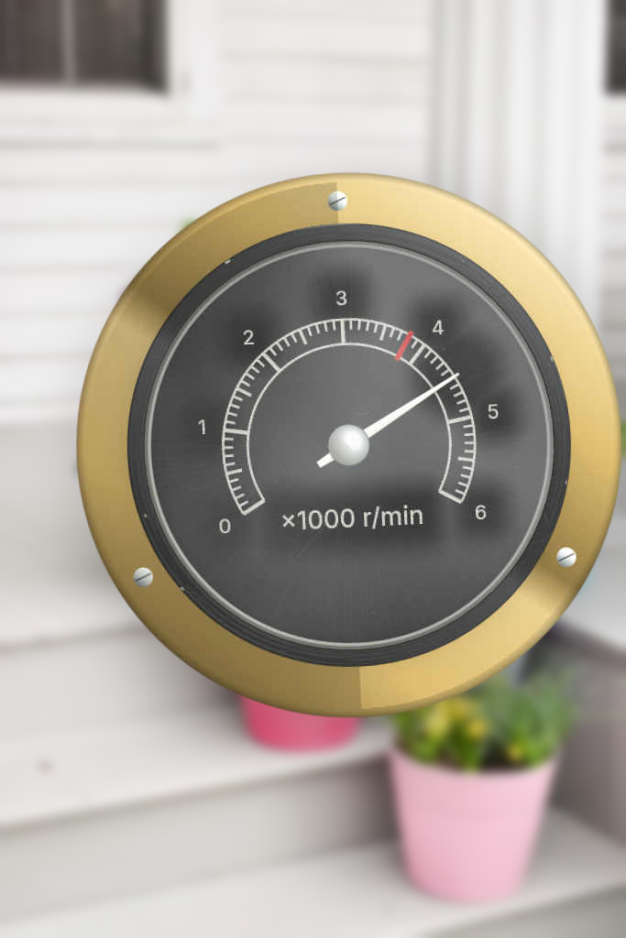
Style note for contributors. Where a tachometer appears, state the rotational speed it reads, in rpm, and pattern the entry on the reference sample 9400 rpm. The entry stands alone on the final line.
4500 rpm
